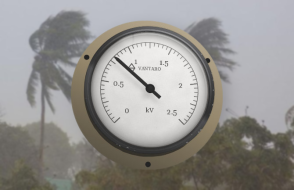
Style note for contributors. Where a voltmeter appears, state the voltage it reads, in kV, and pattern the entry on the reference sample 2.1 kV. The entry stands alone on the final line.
0.8 kV
